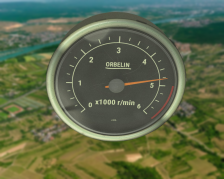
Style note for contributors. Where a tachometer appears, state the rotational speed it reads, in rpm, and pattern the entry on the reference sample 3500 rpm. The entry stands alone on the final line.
4750 rpm
